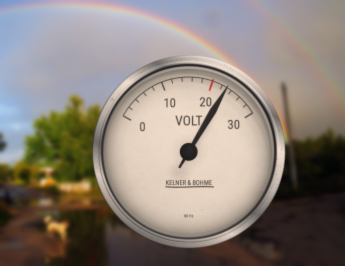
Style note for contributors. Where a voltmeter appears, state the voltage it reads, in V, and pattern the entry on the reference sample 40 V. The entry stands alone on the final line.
23 V
